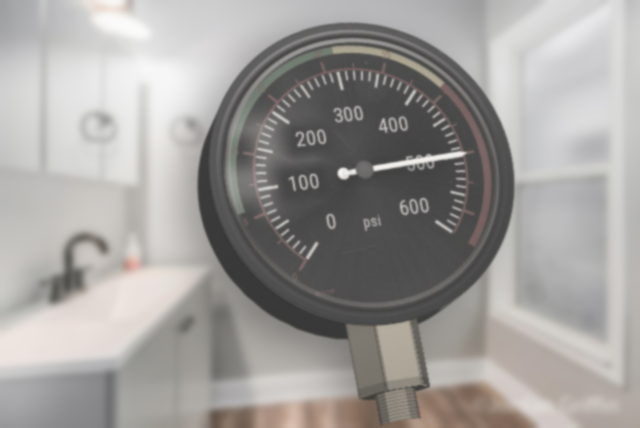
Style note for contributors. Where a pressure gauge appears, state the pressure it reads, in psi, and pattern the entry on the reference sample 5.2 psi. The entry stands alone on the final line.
500 psi
